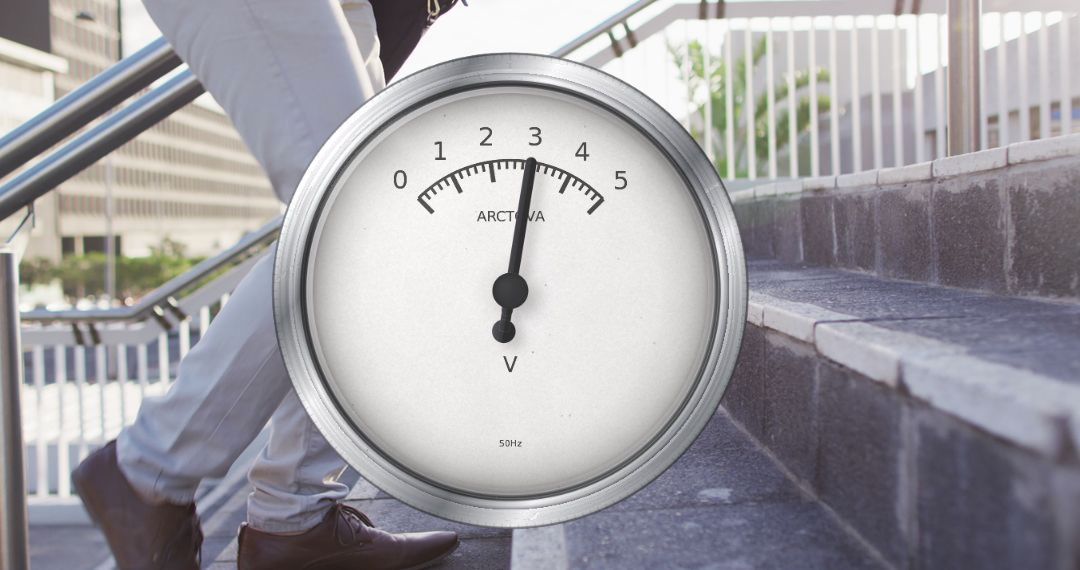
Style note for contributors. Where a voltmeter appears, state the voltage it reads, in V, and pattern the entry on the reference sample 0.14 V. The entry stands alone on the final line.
3 V
